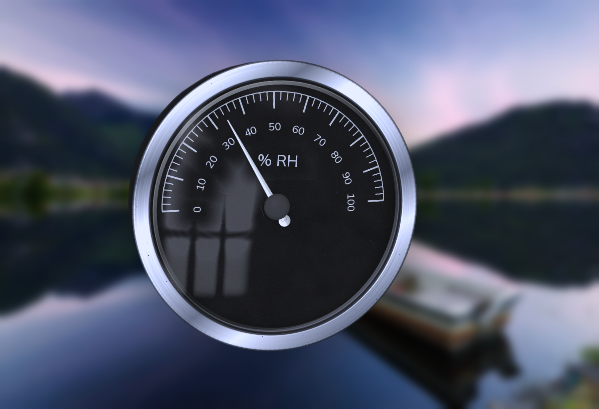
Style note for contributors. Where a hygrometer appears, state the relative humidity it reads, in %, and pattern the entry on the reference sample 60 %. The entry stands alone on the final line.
34 %
